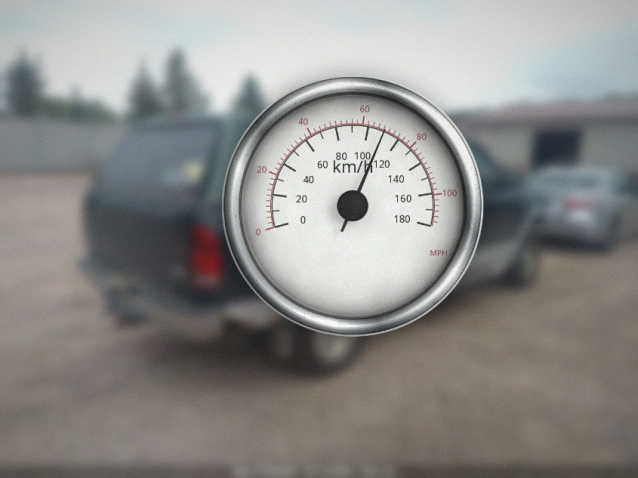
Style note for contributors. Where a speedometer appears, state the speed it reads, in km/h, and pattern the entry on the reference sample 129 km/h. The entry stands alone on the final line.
110 km/h
